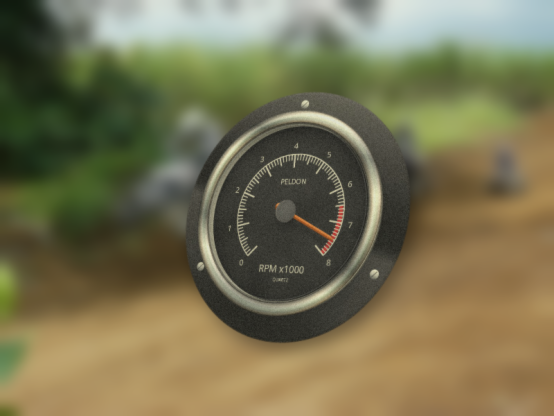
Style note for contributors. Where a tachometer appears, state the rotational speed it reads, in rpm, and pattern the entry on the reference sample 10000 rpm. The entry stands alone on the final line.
7500 rpm
